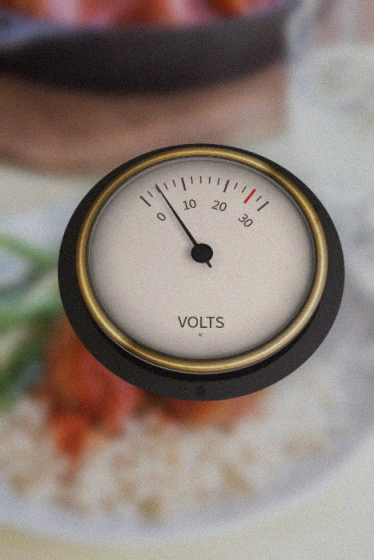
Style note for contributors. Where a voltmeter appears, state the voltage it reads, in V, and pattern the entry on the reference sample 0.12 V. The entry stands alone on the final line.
4 V
